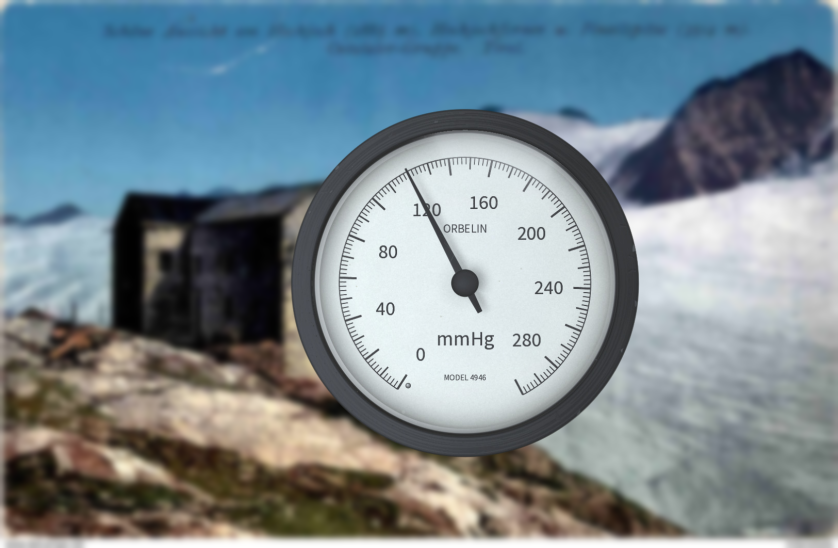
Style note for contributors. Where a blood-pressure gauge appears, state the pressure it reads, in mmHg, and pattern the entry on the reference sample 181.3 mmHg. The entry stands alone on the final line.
120 mmHg
